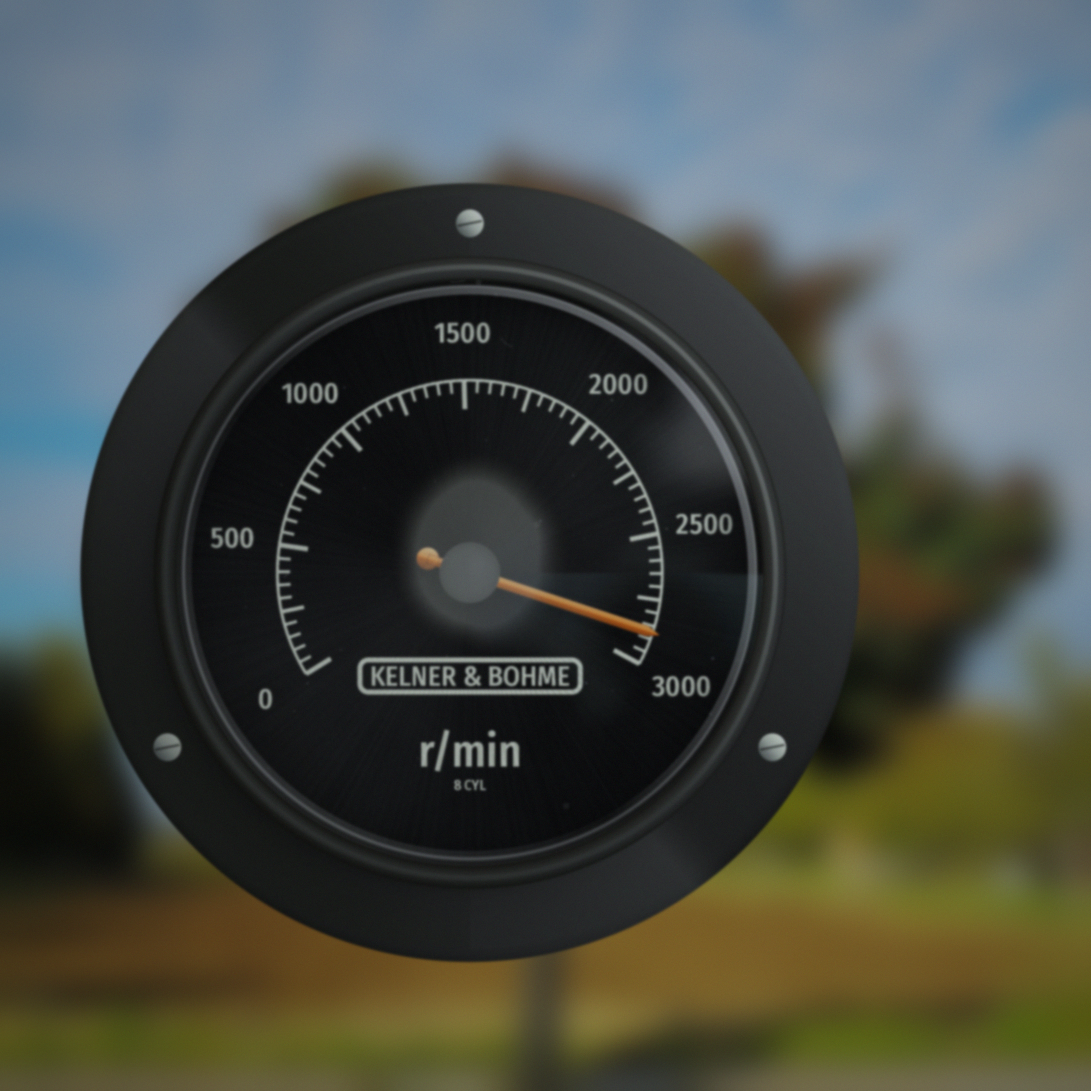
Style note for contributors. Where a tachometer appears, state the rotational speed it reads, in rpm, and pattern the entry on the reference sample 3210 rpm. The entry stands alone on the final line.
2875 rpm
